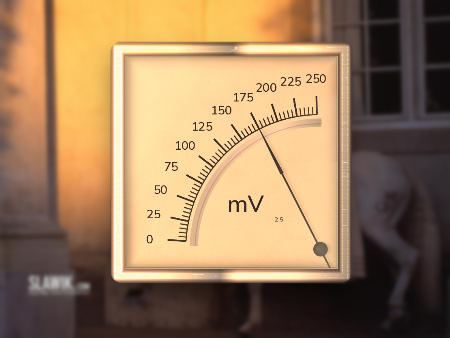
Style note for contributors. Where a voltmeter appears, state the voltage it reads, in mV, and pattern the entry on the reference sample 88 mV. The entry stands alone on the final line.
175 mV
